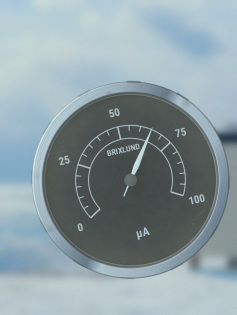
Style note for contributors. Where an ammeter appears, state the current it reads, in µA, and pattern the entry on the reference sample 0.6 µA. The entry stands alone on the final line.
65 µA
